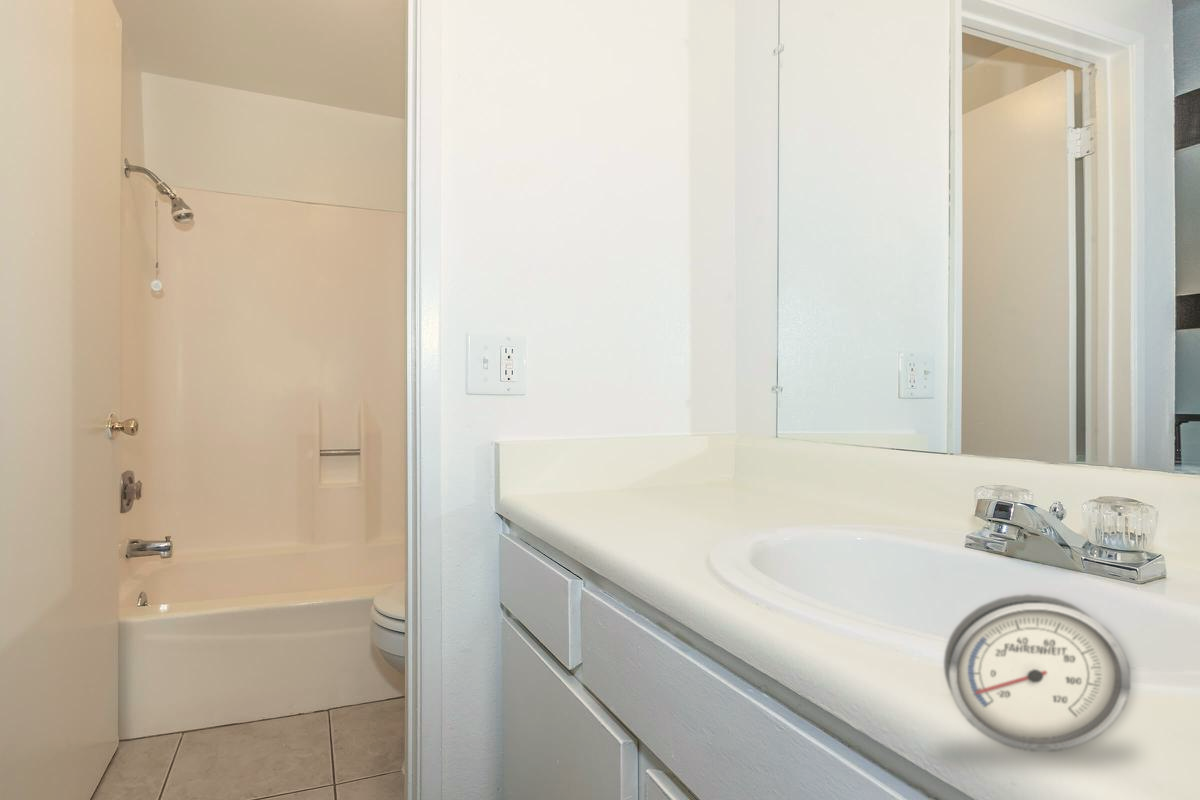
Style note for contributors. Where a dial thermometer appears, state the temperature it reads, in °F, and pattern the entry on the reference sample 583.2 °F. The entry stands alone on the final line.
-10 °F
